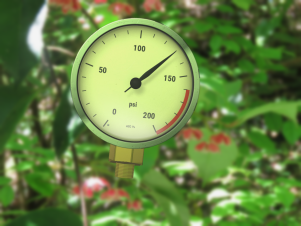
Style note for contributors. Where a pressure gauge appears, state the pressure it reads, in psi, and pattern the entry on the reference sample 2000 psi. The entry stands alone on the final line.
130 psi
